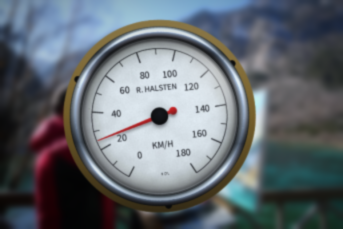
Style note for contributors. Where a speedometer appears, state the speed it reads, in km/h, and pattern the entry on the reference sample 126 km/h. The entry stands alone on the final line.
25 km/h
